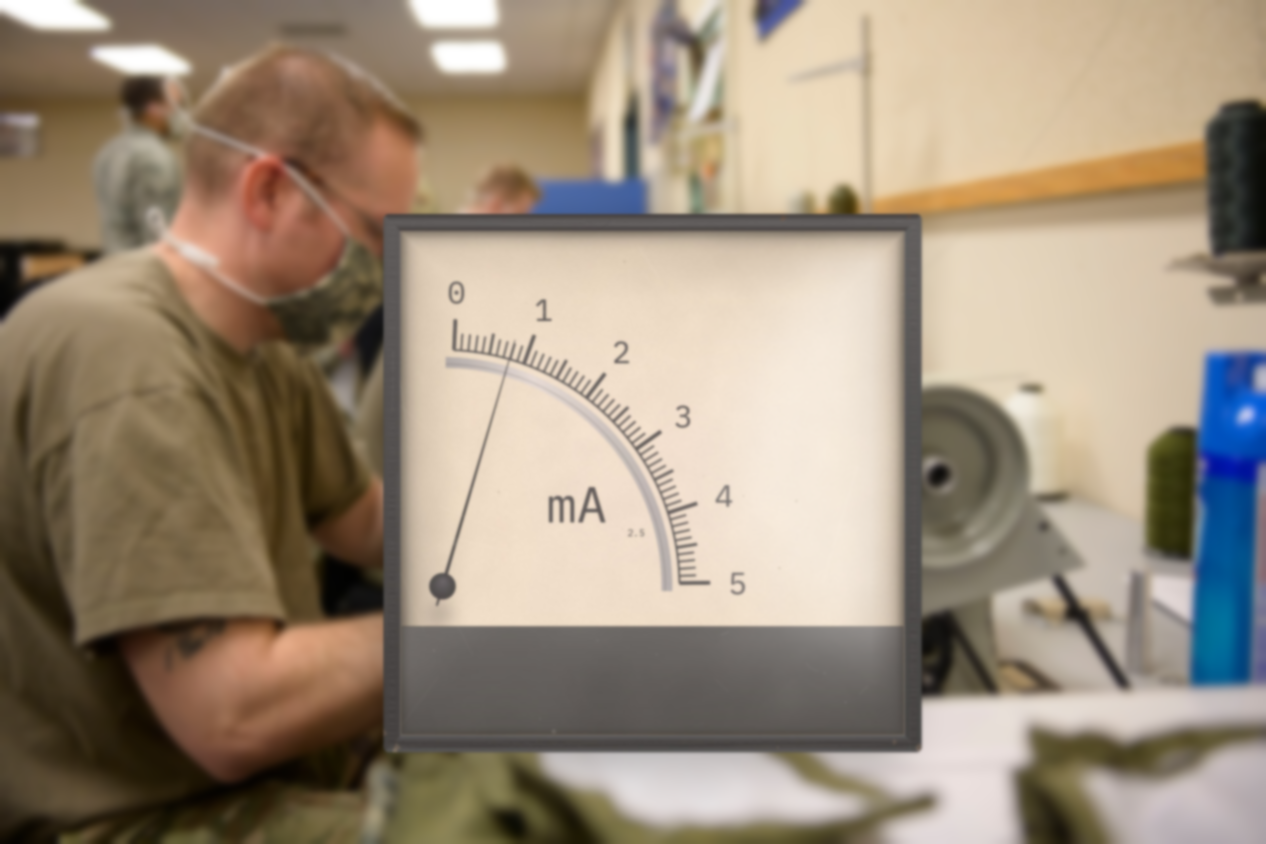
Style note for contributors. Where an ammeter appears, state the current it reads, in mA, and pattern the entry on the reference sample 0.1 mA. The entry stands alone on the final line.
0.8 mA
